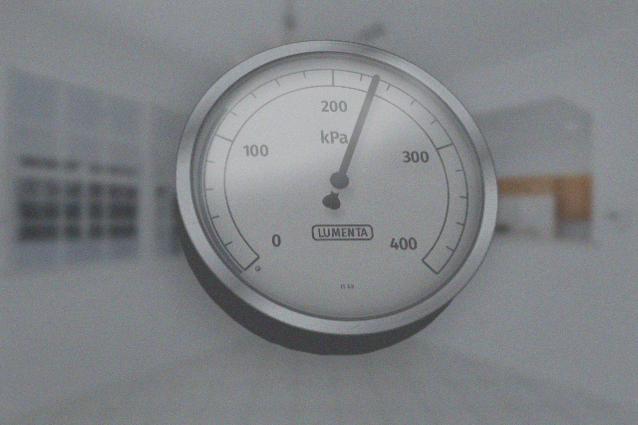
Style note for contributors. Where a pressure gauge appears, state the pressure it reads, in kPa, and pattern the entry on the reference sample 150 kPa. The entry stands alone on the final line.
230 kPa
